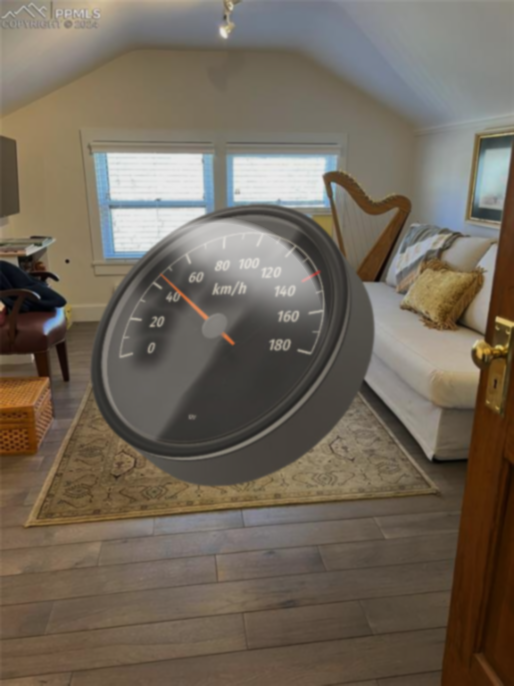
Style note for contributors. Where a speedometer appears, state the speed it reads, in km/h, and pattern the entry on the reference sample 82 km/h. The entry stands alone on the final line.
45 km/h
